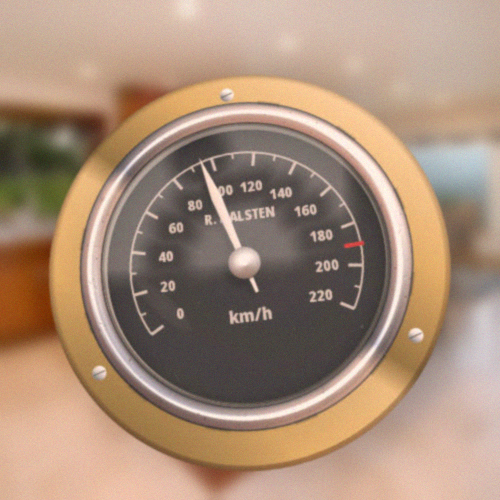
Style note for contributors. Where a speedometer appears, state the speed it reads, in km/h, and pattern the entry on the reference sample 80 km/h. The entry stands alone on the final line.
95 km/h
